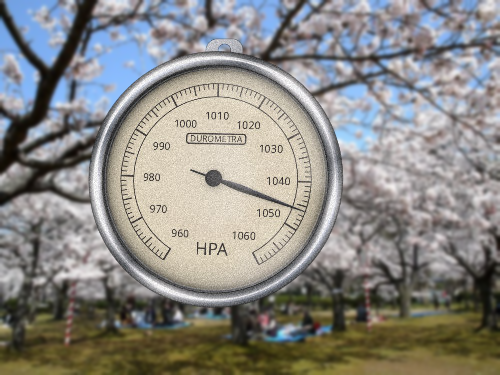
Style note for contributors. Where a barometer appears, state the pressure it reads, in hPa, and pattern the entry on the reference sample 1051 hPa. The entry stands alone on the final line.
1046 hPa
